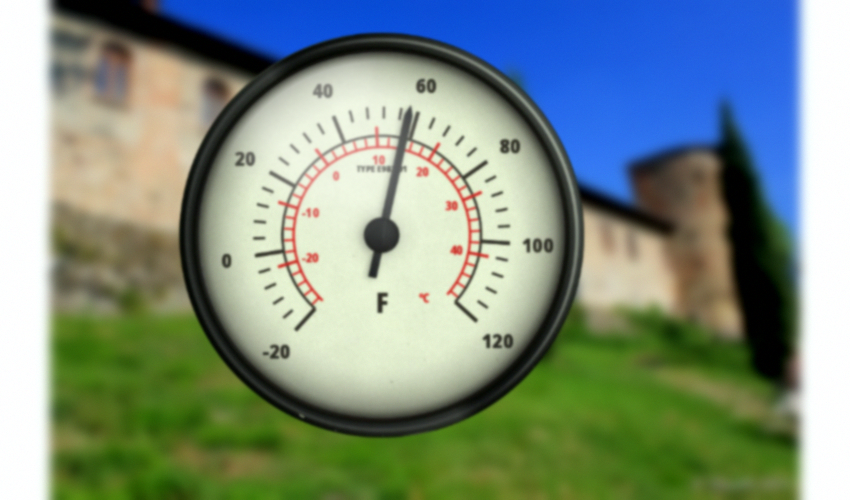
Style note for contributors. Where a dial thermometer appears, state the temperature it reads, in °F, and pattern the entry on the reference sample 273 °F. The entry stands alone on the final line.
58 °F
